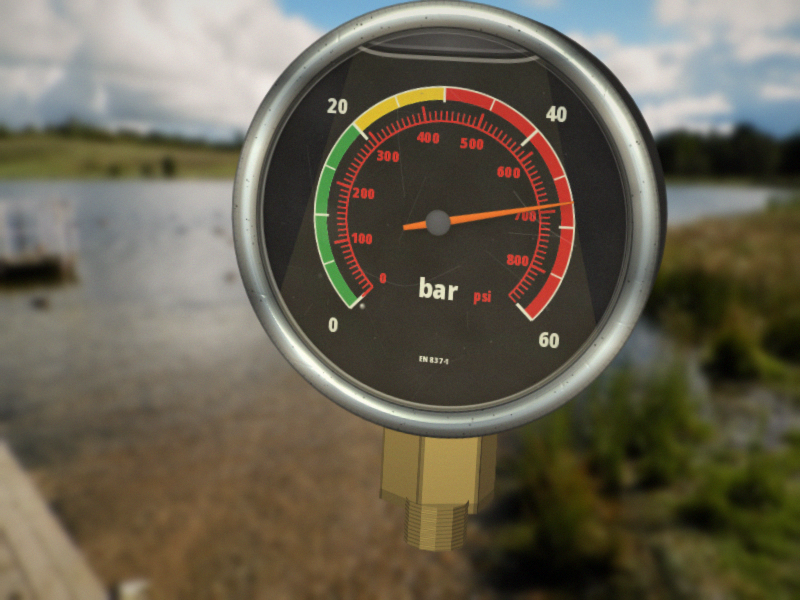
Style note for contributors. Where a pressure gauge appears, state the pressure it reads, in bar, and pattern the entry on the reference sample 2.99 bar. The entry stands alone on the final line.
47.5 bar
